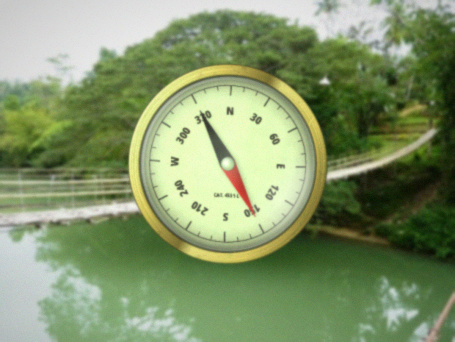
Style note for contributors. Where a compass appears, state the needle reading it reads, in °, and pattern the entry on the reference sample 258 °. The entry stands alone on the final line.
150 °
